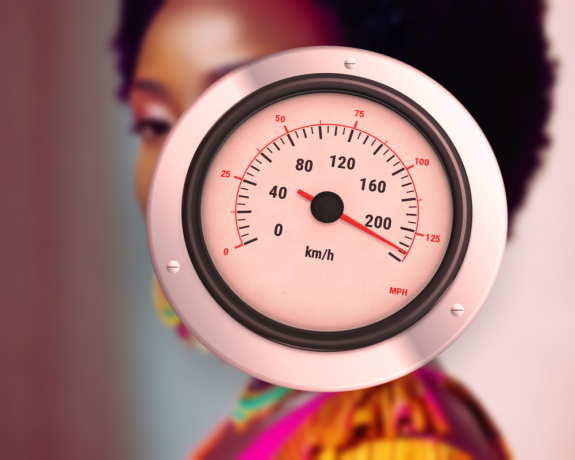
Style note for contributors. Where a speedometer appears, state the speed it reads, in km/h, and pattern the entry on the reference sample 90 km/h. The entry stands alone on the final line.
215 km/h
